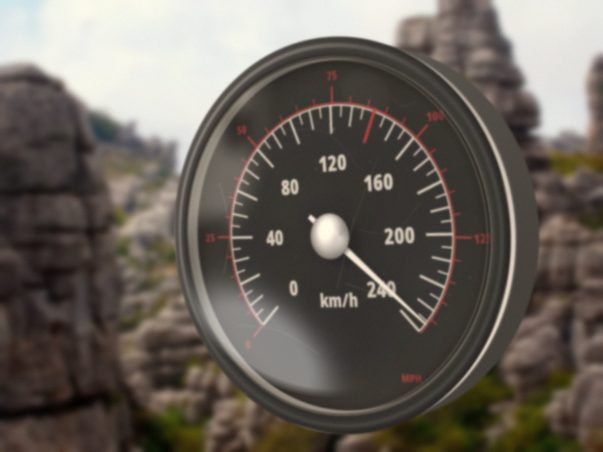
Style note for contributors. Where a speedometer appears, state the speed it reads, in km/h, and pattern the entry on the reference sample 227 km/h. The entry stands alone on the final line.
235 km/h
